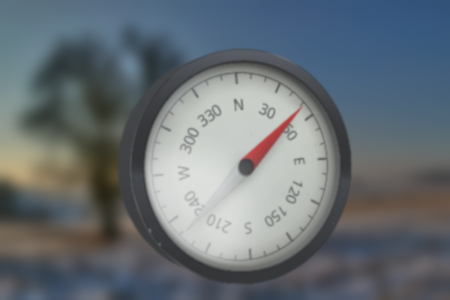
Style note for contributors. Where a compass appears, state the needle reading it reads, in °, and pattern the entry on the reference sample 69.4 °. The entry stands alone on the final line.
50 °
